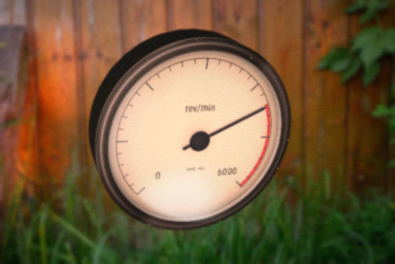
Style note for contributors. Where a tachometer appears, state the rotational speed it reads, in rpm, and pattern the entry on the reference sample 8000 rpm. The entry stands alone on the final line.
4400 rpm
